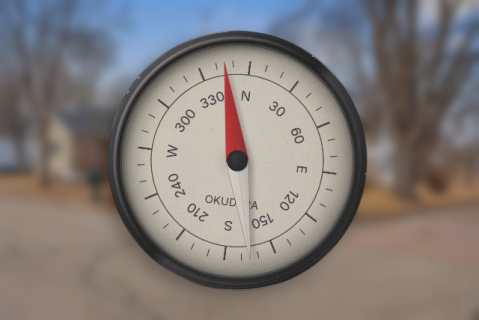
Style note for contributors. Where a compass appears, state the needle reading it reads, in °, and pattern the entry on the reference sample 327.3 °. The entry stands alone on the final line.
345 °
